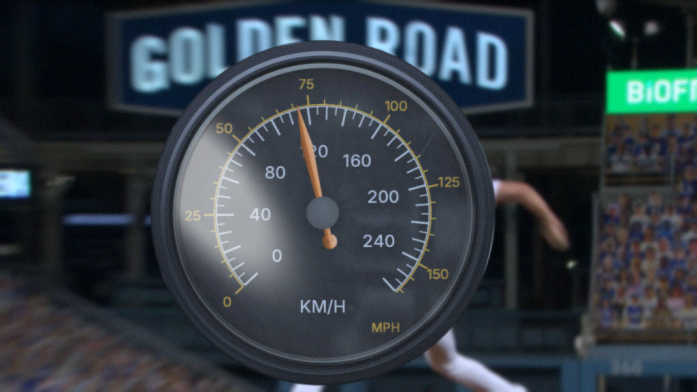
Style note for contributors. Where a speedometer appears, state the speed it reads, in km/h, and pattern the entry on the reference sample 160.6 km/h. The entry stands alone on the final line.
115 km/h
